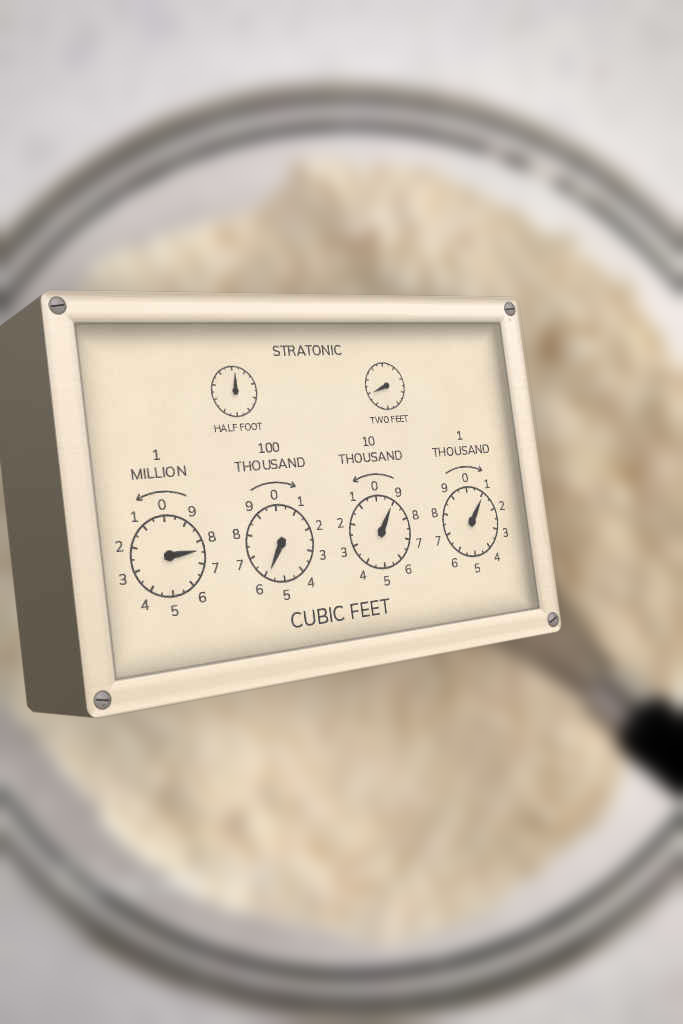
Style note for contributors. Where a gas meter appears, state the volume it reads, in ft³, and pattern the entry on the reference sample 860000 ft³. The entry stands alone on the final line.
759100 ft³
